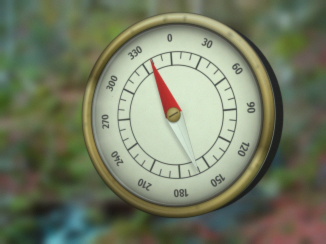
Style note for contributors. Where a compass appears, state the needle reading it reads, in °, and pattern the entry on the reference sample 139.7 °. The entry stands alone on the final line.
340 °
